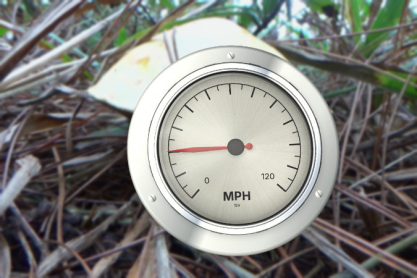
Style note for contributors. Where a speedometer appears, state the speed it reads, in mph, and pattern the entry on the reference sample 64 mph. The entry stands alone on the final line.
20 mph
